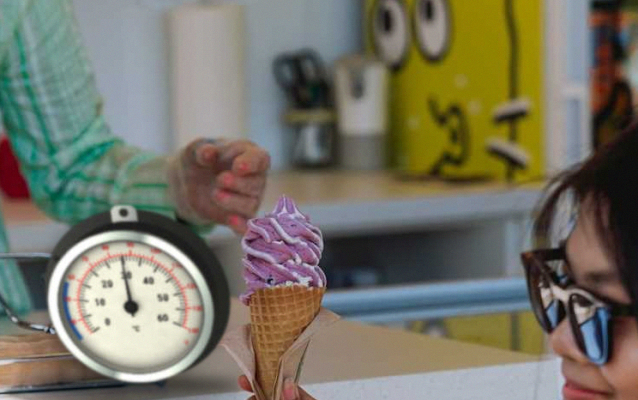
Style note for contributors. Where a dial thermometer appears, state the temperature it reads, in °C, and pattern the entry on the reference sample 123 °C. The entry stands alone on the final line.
30 °C
